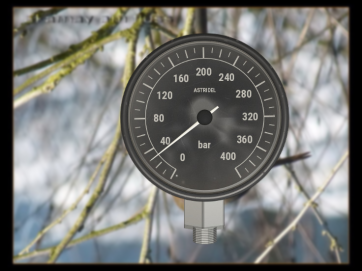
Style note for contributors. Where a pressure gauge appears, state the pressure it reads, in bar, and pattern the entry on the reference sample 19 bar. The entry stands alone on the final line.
30 bar
